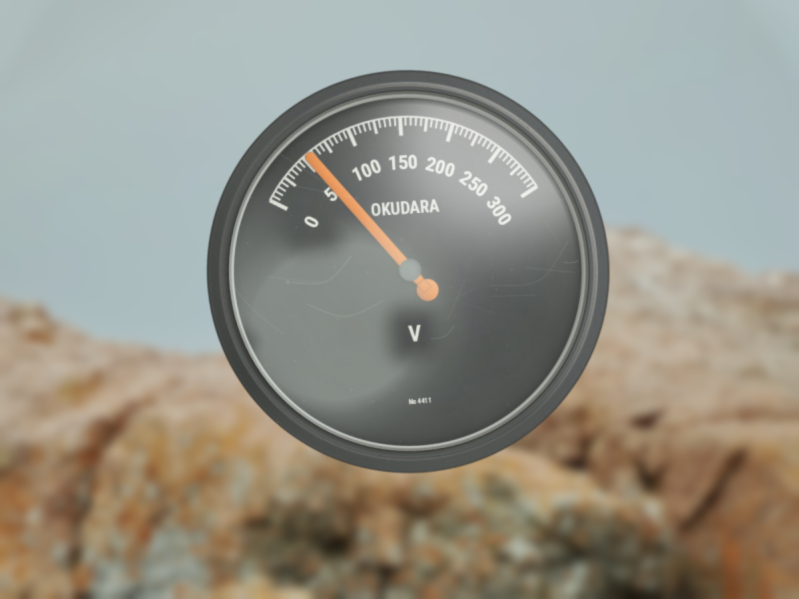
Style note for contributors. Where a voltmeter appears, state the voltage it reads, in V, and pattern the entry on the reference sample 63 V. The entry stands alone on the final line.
55 V
